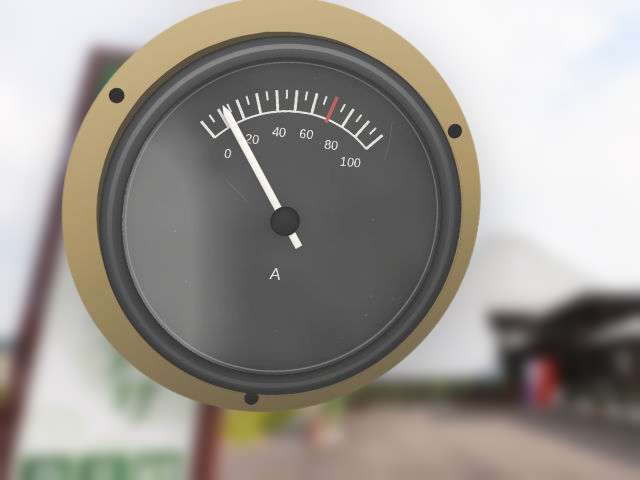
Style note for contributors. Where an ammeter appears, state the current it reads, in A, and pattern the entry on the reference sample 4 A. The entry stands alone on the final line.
12.5 A
